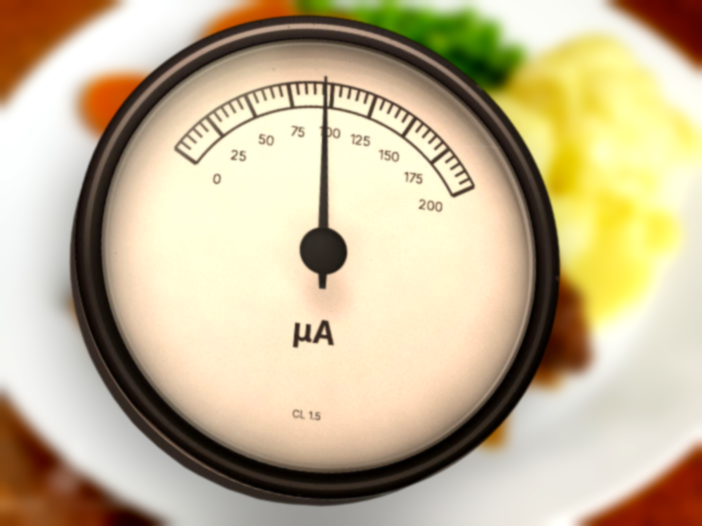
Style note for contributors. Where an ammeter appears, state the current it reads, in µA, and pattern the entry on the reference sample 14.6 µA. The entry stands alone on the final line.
95 µA
